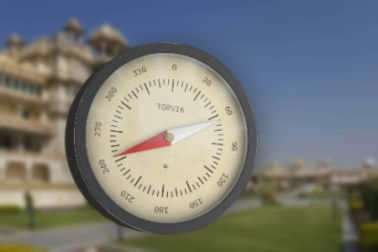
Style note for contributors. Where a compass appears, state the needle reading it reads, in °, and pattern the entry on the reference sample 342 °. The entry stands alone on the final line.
245 °
